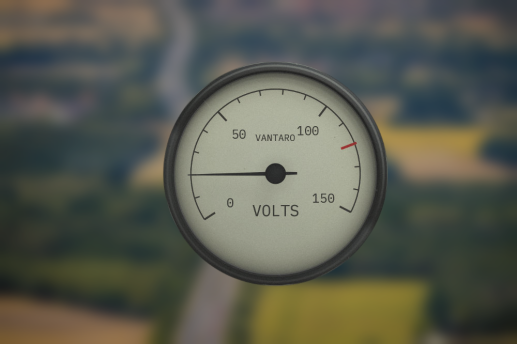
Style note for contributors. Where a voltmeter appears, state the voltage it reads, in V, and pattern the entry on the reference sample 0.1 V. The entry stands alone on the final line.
20 V
